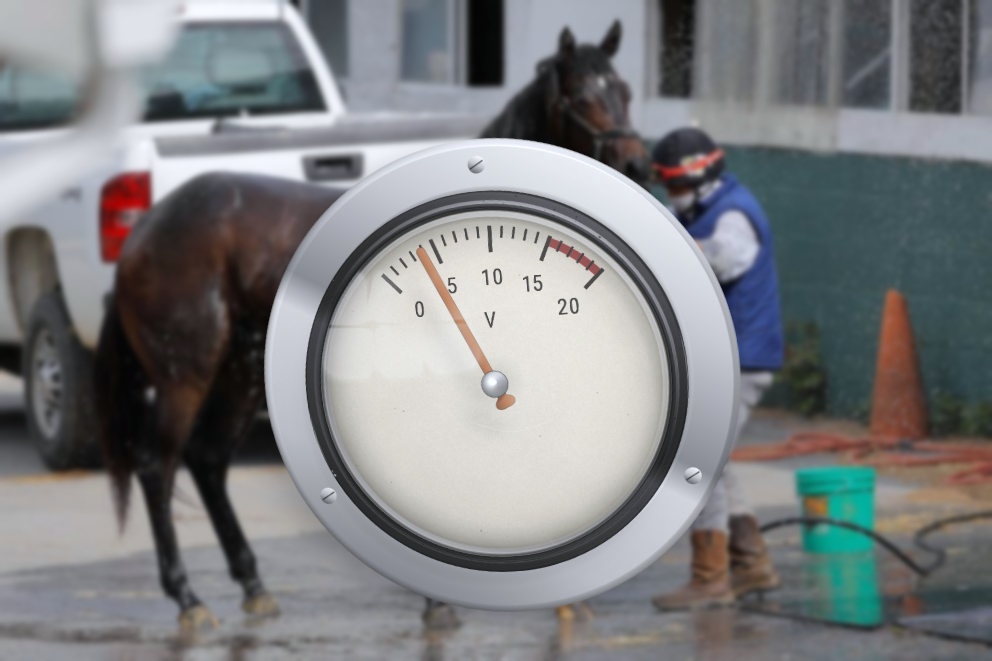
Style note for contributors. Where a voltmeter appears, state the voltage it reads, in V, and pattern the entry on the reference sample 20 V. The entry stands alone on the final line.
4 V
